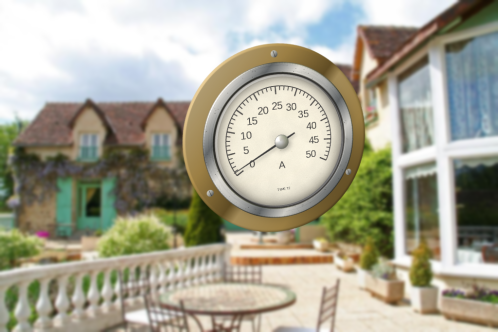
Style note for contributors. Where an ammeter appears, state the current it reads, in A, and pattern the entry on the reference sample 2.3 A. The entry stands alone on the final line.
1 A
